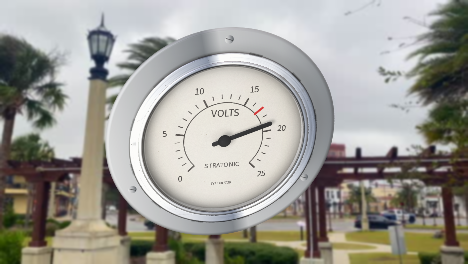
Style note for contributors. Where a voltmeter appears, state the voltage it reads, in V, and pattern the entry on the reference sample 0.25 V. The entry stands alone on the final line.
19 V
